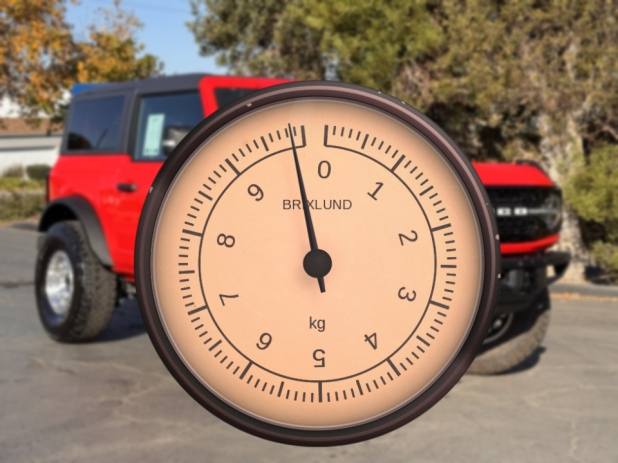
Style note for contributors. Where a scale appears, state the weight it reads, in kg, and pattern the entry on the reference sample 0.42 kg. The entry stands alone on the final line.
9.85 kg
